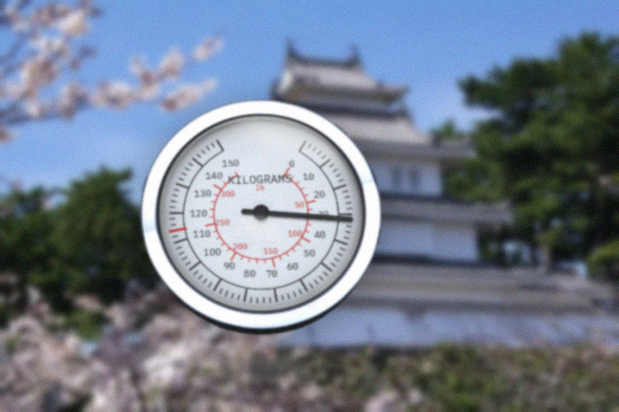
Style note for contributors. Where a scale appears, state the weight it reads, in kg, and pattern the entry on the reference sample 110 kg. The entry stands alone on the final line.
32 kg
